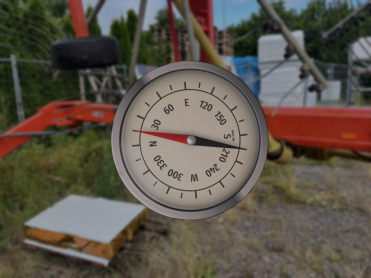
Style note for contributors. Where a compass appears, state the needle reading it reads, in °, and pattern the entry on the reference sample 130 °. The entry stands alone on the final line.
15 °
